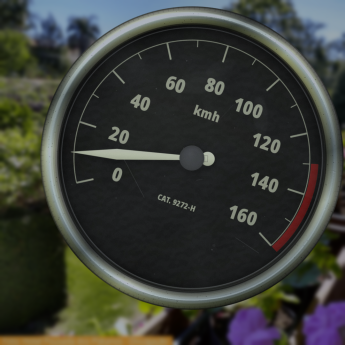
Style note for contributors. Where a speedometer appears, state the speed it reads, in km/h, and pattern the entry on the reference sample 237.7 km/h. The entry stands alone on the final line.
10 km/h
